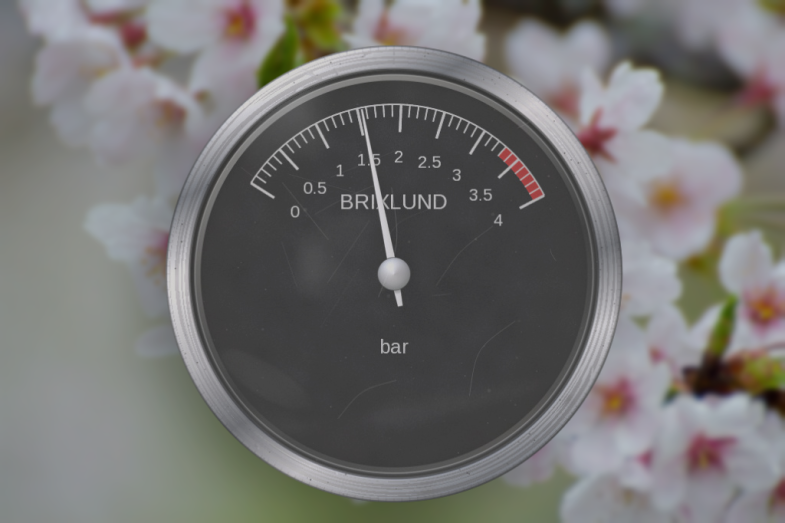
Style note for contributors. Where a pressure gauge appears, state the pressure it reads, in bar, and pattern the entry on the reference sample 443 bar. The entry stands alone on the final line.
1.55 bar
